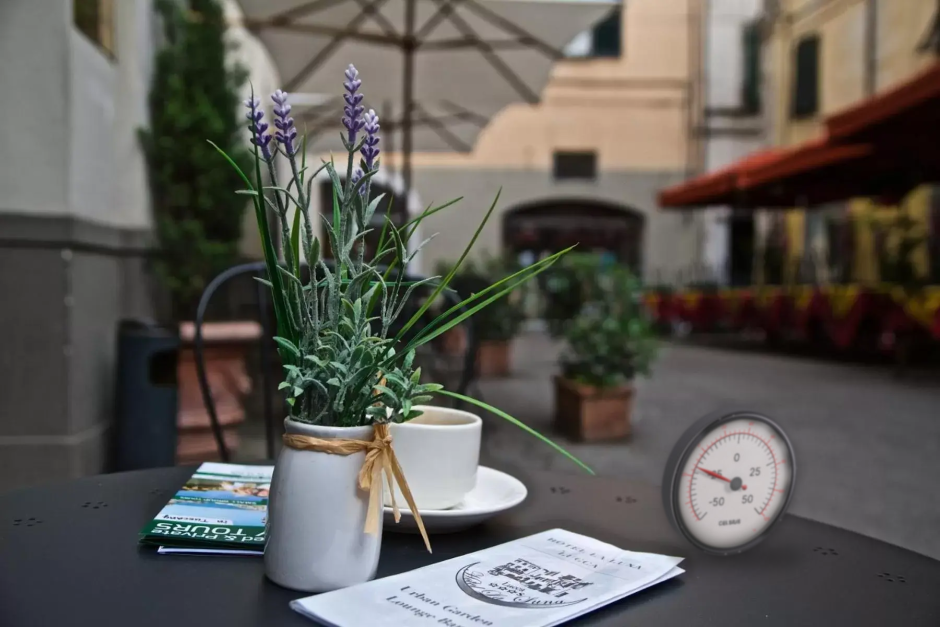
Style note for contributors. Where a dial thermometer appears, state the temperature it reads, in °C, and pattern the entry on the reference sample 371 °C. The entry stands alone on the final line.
-25 °C
